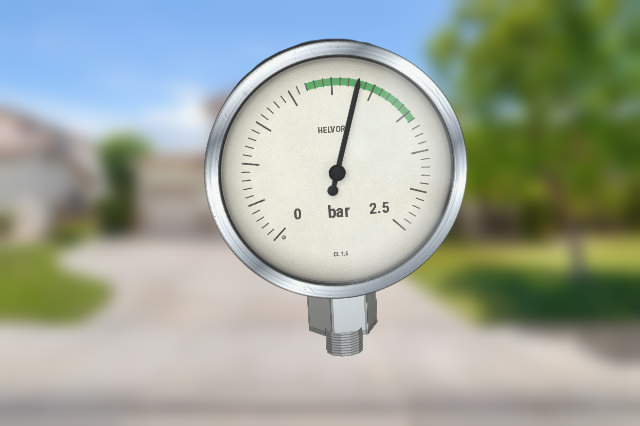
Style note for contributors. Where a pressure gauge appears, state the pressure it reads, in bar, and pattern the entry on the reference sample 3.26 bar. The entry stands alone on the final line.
1.4 bar
